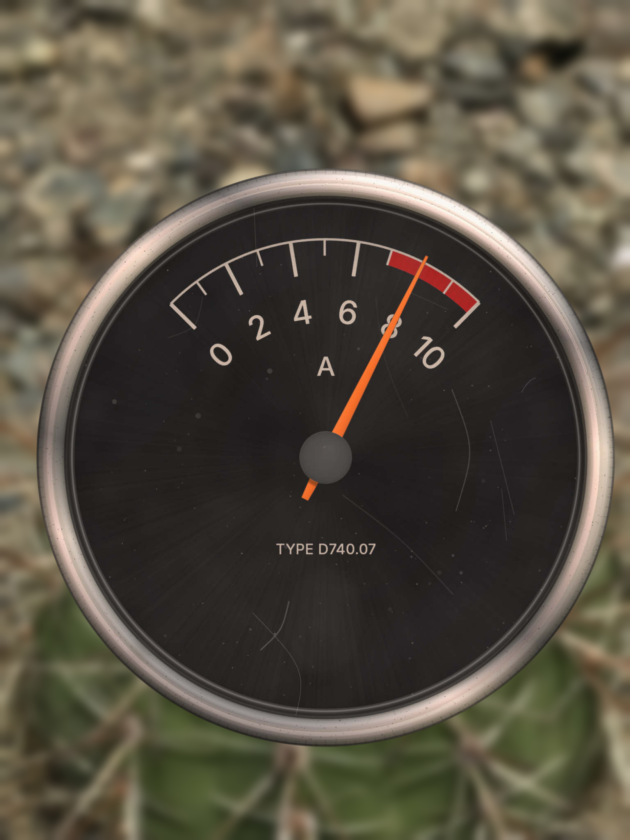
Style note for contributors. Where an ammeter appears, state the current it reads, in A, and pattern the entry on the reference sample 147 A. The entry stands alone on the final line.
8 A
